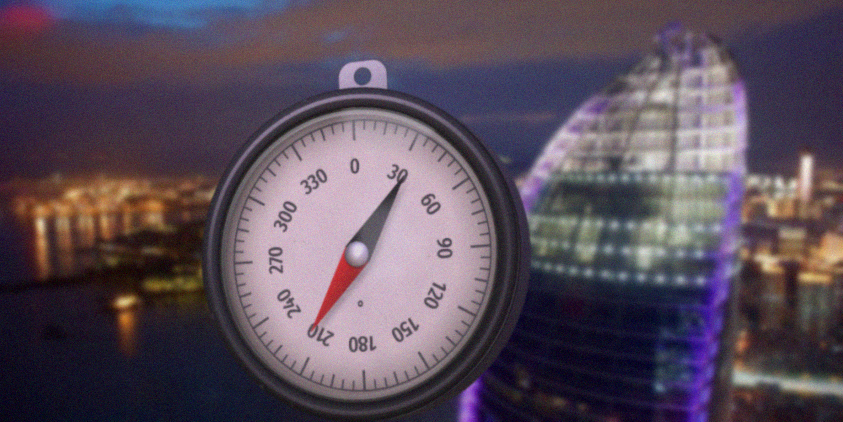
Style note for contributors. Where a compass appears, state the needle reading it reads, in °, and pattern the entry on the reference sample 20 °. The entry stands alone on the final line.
215 °
